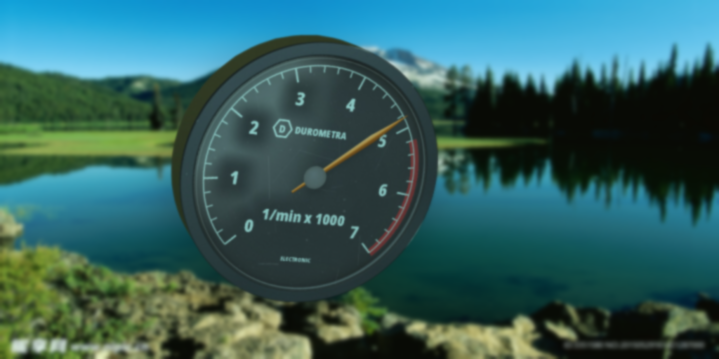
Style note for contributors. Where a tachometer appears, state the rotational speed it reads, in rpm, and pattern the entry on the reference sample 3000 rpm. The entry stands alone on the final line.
4800 rpm
